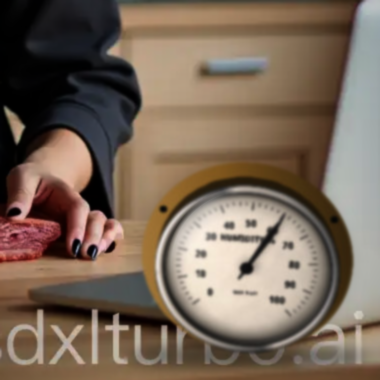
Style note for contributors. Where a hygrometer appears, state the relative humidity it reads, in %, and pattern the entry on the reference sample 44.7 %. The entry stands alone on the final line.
60 %
